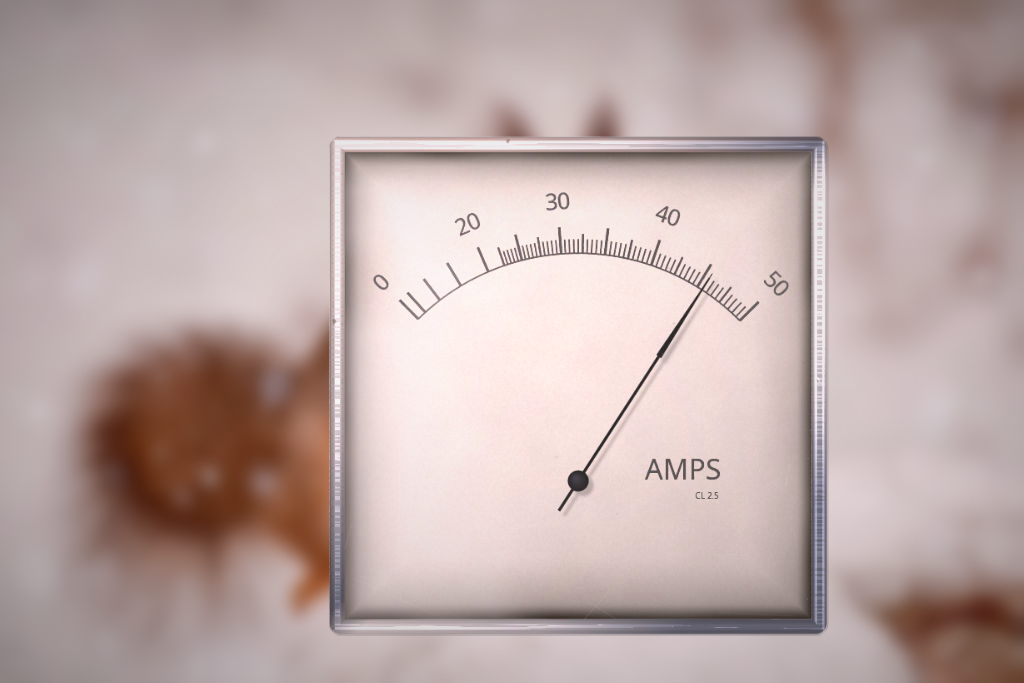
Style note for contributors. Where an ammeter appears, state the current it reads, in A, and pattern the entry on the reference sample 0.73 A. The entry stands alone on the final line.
45.5 A
